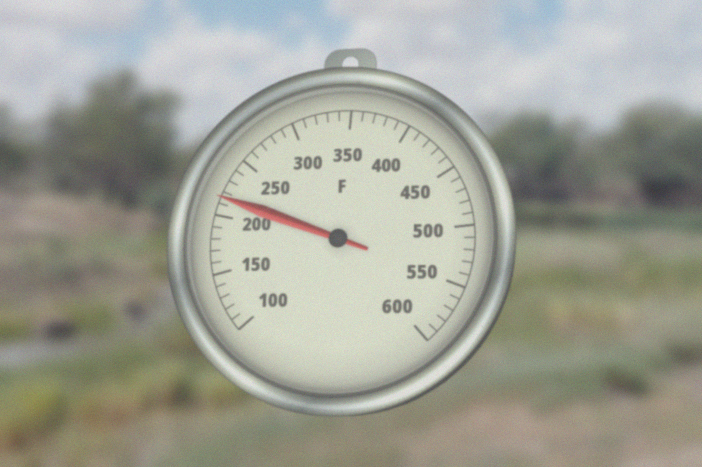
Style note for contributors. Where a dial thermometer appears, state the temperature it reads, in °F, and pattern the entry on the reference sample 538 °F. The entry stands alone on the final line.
215 °F
